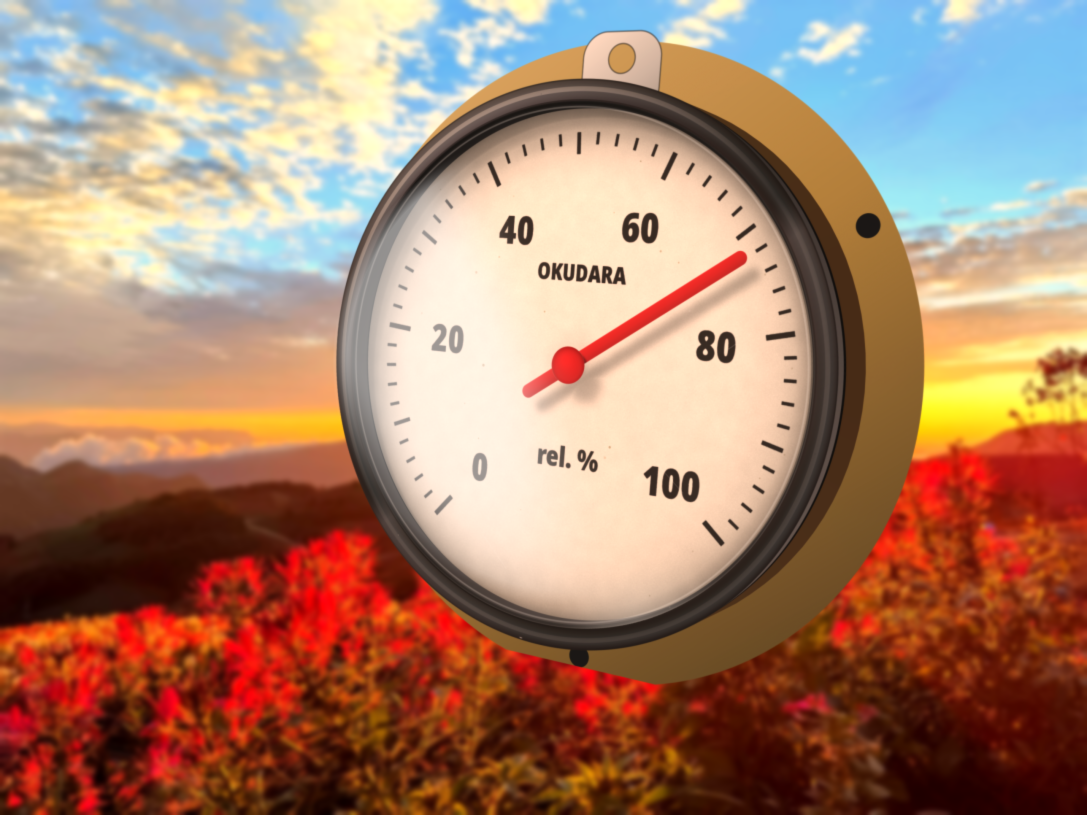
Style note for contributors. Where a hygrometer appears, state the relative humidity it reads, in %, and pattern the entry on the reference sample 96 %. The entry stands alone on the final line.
72 %
